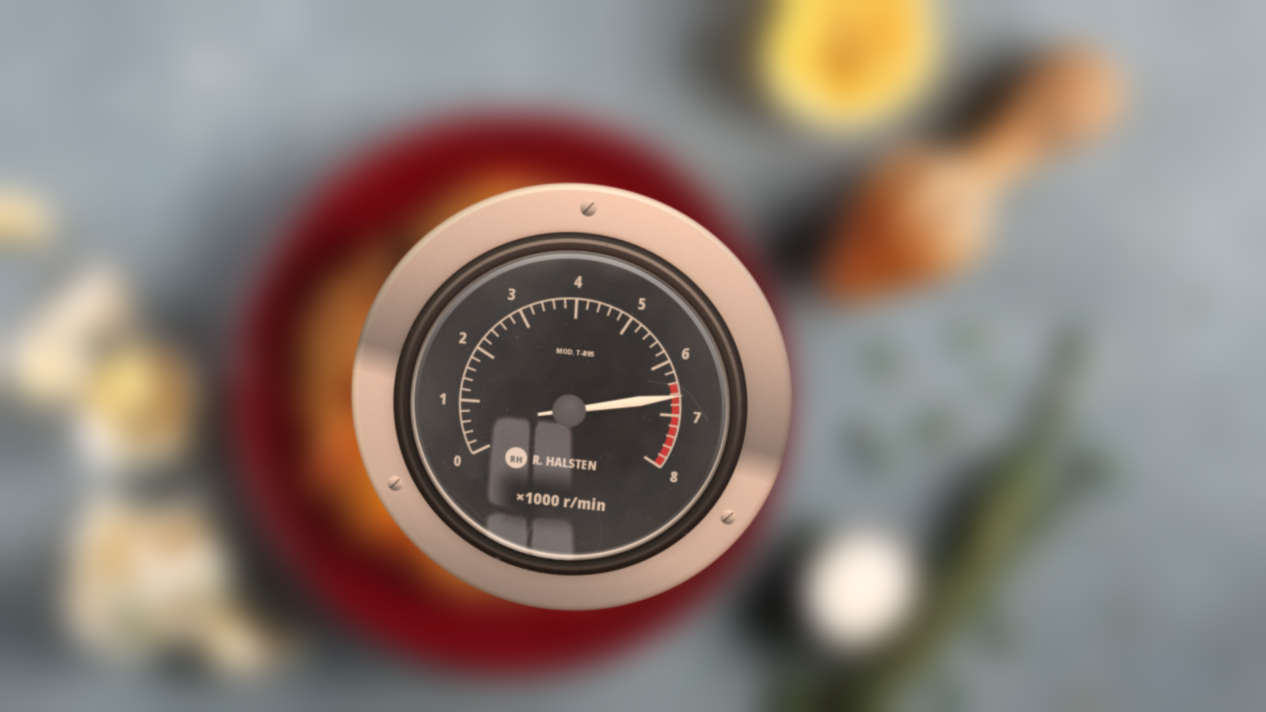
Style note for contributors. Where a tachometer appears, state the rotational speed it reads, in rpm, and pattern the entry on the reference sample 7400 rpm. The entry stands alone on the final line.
6600 rpm
